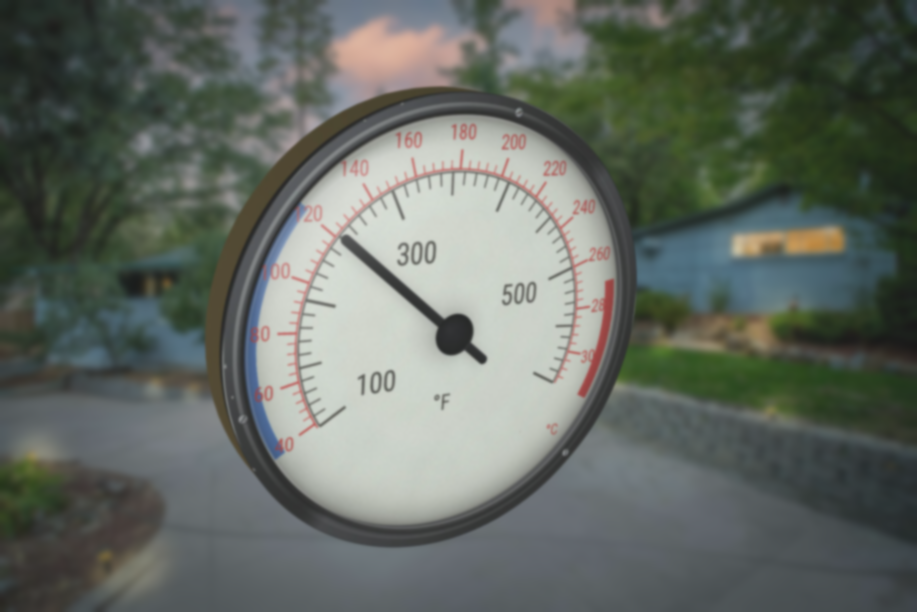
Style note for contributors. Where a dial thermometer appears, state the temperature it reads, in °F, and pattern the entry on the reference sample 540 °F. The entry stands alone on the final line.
250 °F
